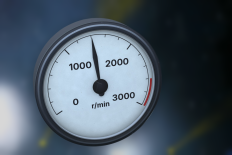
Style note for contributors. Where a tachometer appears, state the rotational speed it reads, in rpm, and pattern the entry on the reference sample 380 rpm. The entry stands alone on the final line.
1400 rpm
